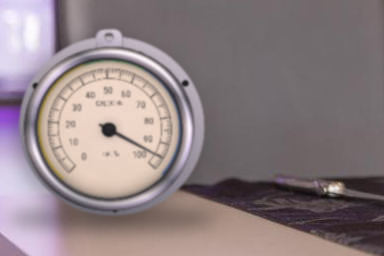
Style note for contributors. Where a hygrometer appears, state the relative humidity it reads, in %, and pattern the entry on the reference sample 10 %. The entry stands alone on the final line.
95 %
